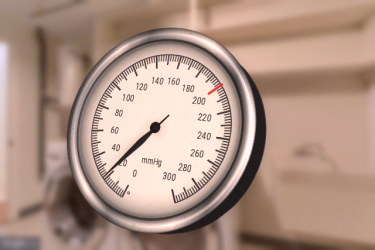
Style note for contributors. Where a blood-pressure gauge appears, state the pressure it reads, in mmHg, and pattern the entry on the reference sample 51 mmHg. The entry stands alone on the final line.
20 mmHg
